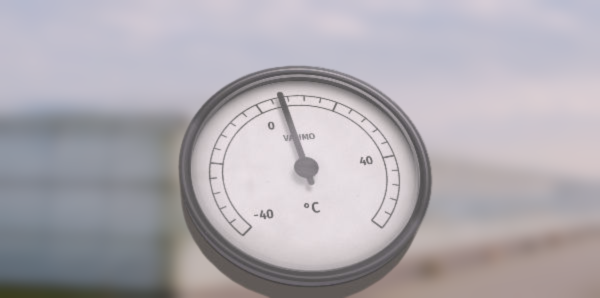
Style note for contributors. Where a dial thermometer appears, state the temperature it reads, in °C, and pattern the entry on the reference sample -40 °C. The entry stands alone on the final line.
6 °C
